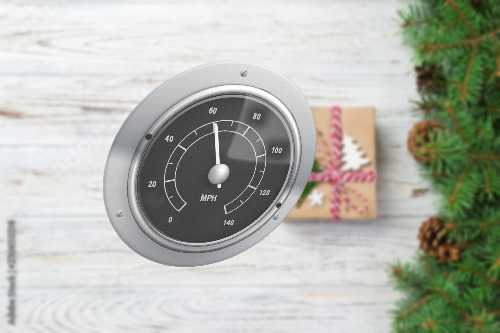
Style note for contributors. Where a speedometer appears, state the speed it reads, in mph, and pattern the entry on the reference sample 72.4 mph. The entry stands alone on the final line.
60 mph
